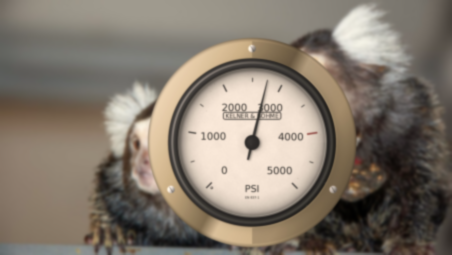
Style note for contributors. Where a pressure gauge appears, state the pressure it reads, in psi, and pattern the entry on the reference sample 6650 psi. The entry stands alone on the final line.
2750 psi
